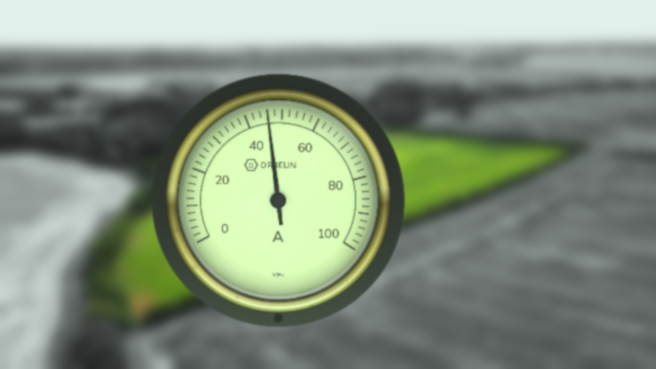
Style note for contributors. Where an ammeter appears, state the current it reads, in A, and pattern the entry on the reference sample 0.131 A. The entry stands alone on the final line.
46 A
